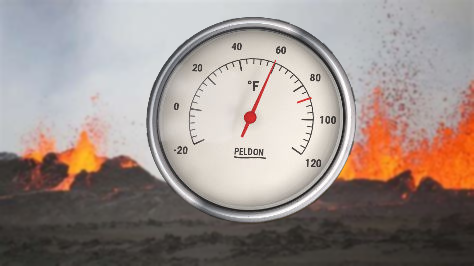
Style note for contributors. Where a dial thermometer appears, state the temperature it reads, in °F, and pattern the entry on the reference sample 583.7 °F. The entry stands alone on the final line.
60 °F
